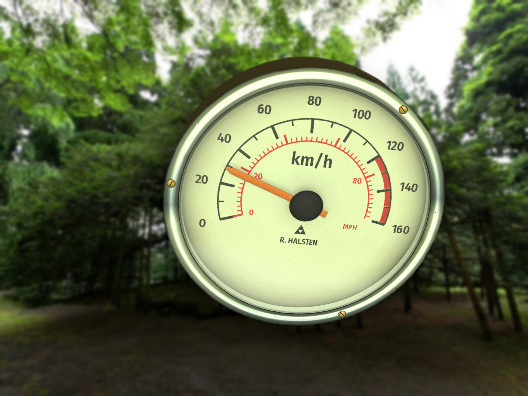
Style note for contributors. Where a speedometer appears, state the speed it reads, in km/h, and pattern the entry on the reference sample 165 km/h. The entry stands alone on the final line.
30 km/h
